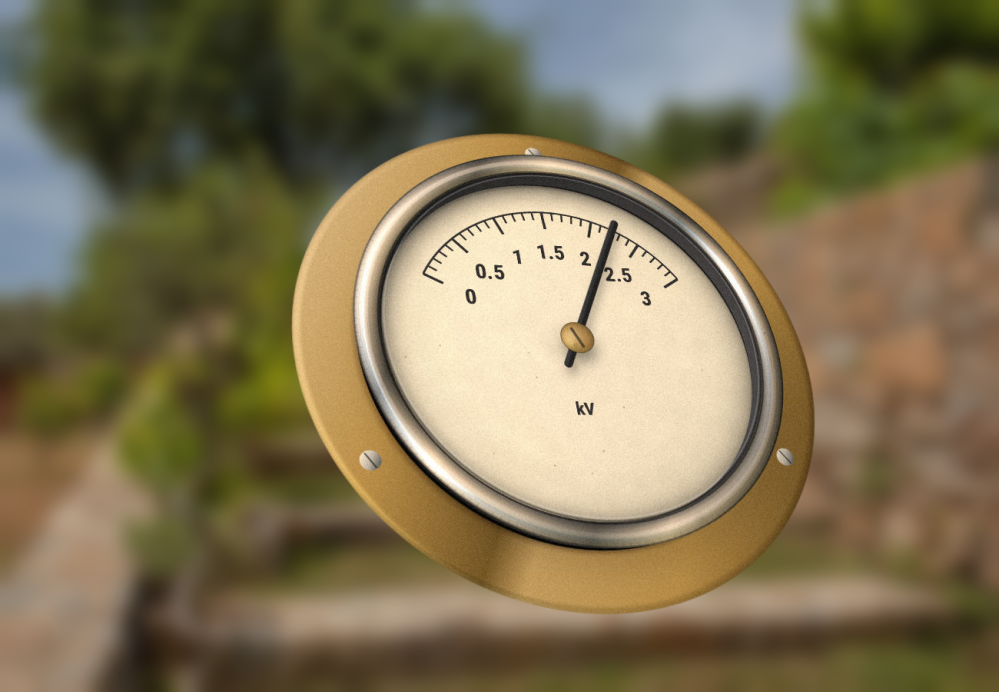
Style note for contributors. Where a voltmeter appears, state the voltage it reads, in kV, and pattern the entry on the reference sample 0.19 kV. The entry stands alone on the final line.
2.2 kV
